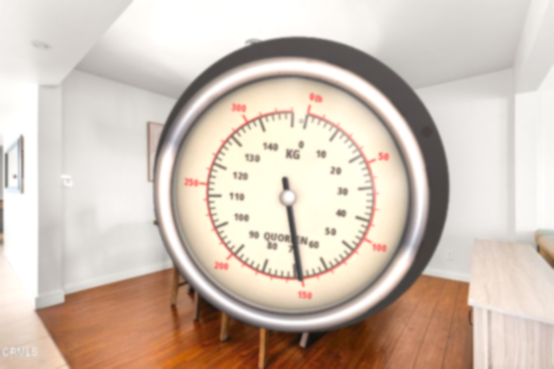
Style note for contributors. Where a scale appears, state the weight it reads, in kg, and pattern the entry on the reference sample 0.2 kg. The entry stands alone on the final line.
68 kg
